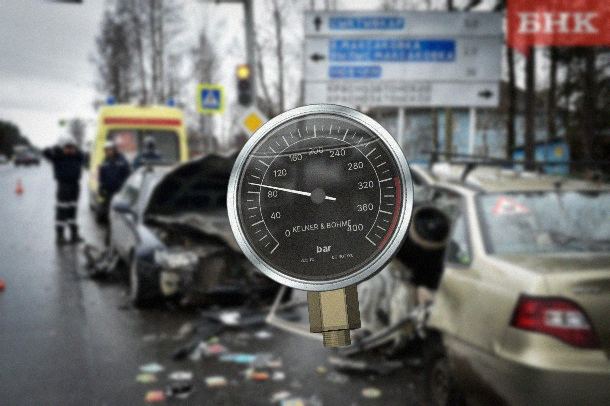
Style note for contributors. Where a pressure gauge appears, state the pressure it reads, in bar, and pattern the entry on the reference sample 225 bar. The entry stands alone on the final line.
90 bar
